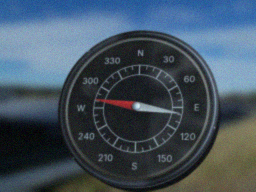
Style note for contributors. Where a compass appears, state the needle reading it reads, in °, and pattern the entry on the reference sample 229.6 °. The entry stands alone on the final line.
280 °
